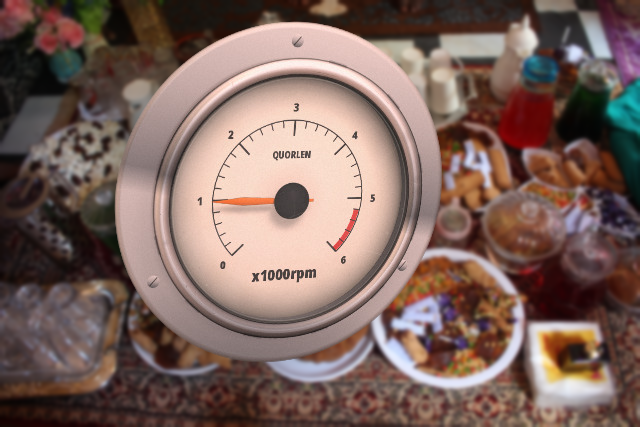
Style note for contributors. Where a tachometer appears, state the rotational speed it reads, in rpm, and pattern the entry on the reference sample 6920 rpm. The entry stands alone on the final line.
1000 rpm
